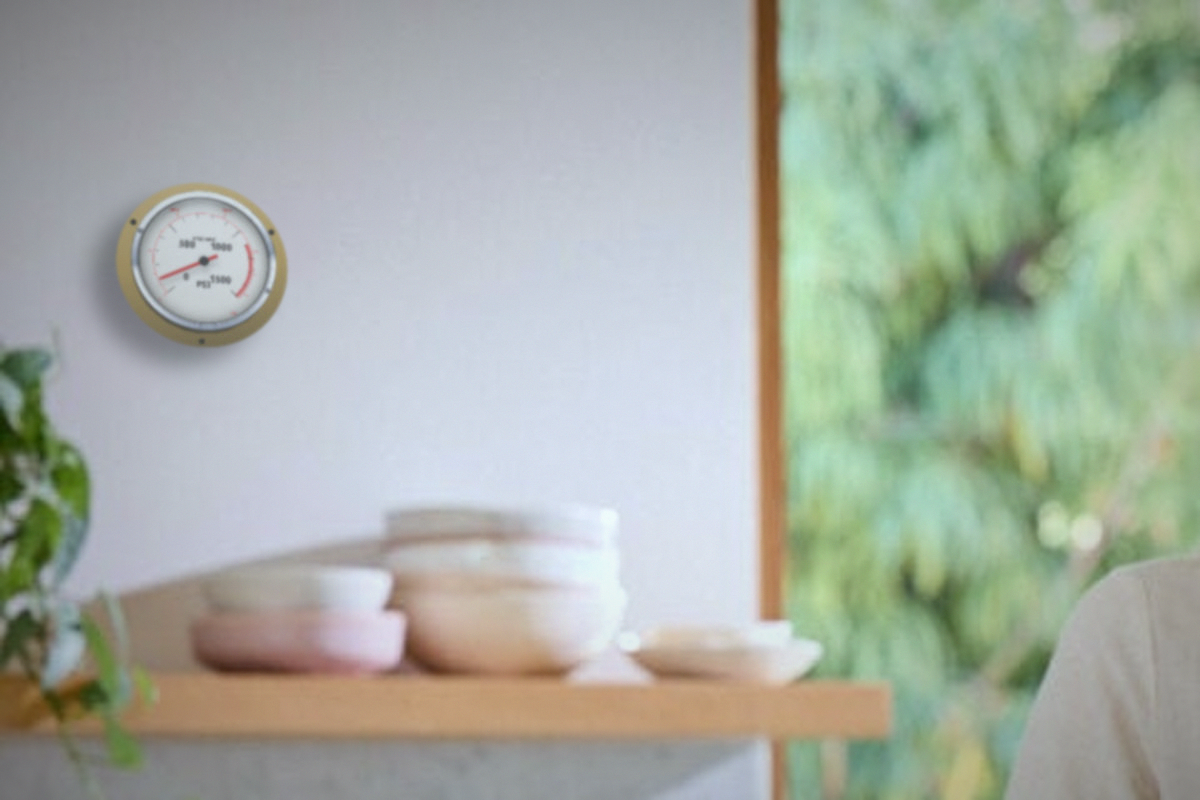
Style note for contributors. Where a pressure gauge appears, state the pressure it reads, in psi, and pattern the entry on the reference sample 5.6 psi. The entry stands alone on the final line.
100 psi
